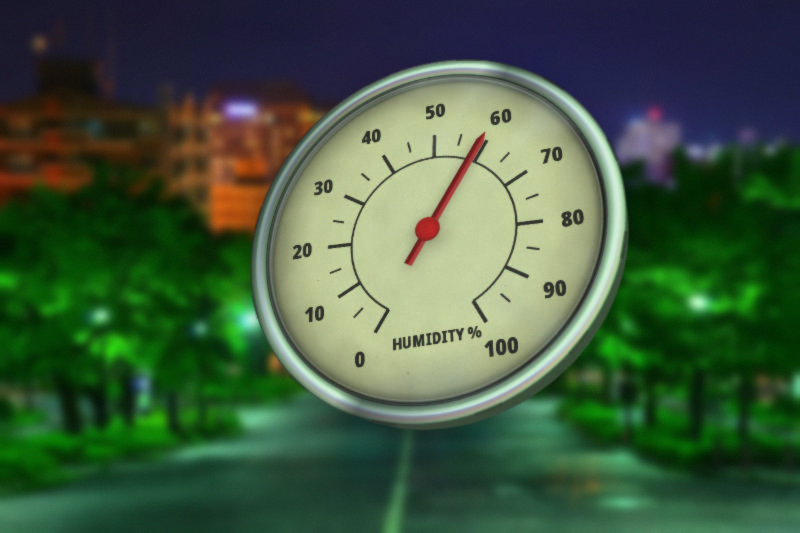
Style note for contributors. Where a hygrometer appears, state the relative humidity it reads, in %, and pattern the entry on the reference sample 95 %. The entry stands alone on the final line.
60 %
